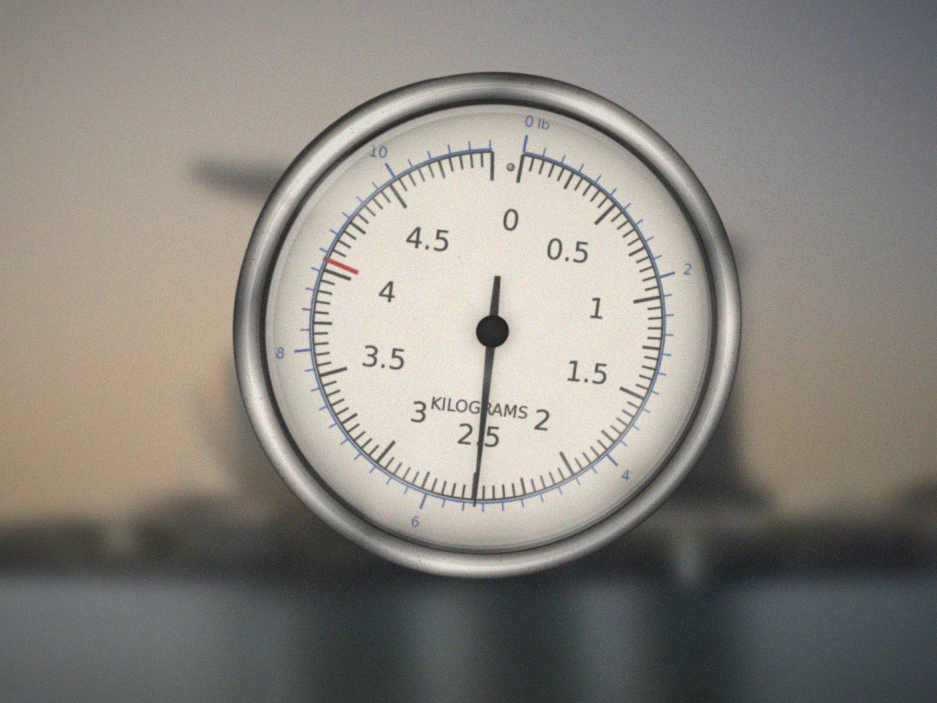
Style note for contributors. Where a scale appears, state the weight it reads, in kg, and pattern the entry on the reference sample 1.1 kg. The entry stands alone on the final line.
2.5 kg
